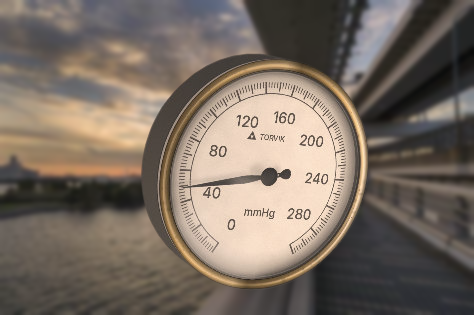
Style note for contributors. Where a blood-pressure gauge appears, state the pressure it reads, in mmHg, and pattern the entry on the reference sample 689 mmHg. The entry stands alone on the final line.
50 mmHg
